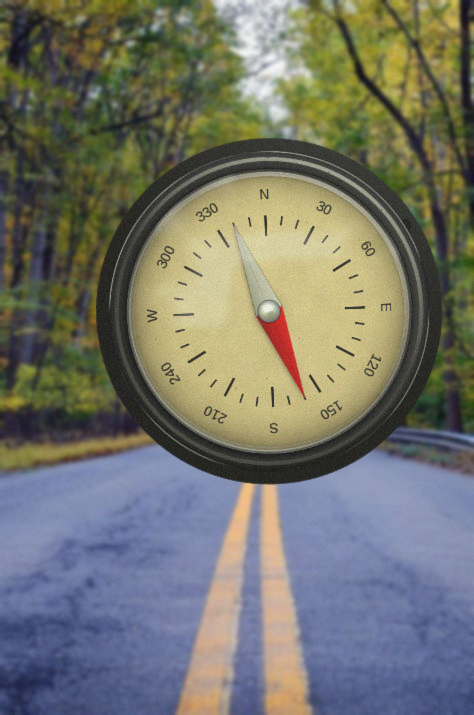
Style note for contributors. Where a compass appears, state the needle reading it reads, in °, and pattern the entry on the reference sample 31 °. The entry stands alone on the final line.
160 °
